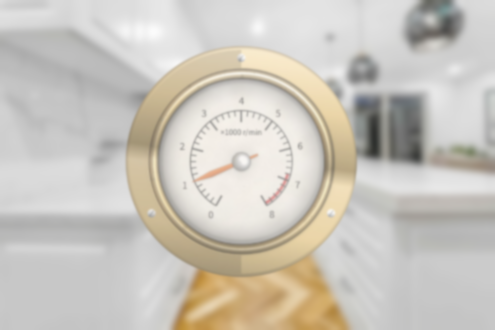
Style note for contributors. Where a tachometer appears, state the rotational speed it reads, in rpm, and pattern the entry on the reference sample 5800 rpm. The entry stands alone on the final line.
1000 rpm
